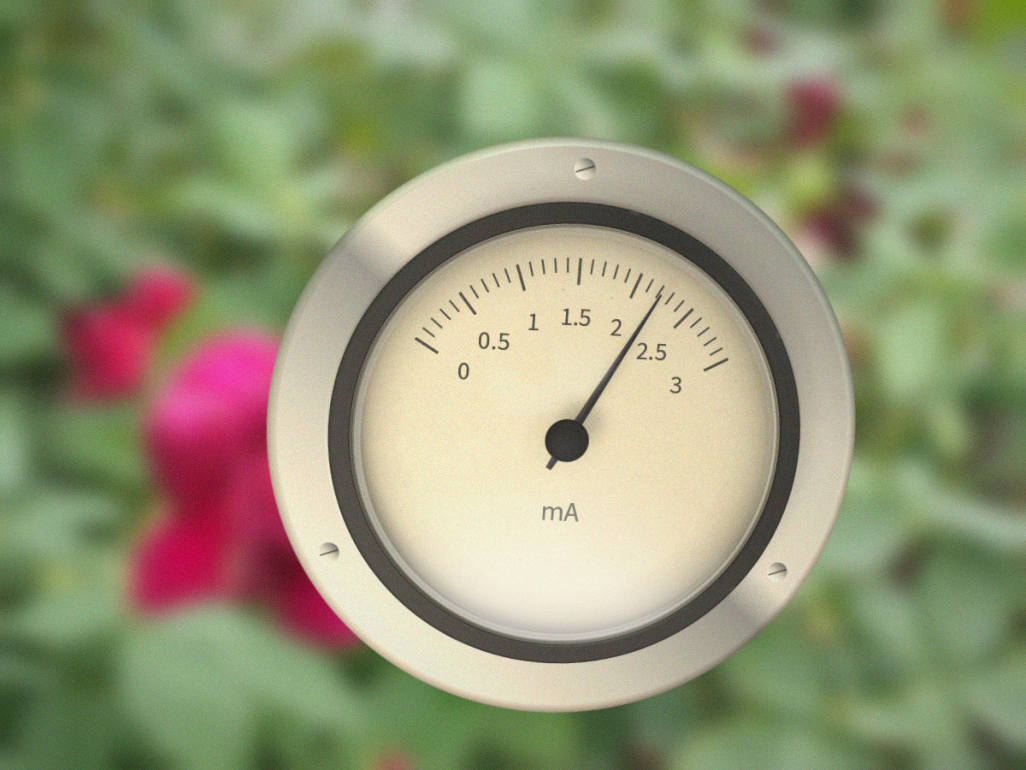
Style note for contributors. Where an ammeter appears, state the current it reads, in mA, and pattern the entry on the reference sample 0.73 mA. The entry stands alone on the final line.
2.2 mA
